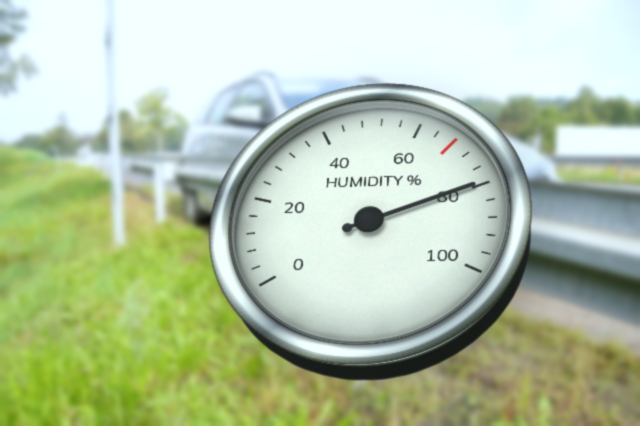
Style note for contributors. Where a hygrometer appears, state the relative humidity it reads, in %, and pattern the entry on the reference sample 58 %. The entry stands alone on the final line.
80 %
